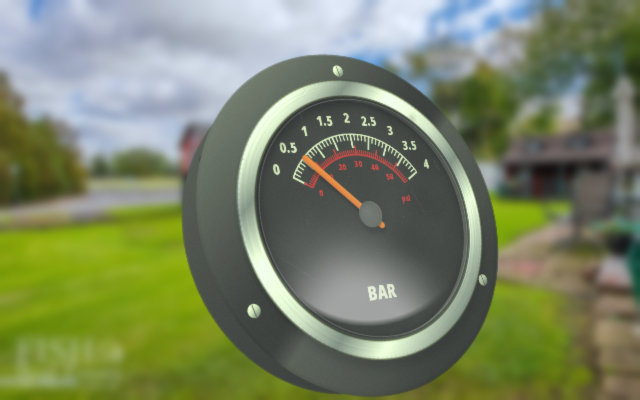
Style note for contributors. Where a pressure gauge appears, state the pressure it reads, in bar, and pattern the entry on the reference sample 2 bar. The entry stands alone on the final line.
0.5 bar
